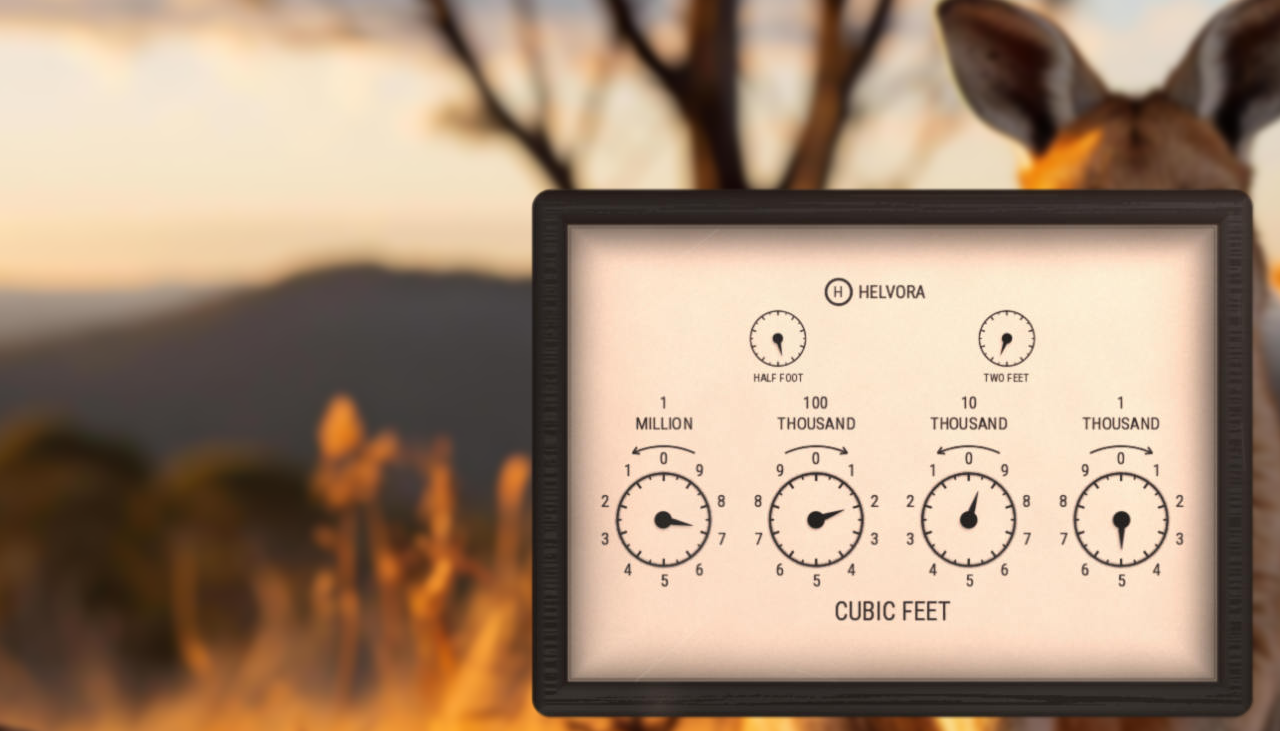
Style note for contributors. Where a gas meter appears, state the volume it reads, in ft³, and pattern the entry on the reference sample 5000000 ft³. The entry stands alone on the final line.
719500 ft³
